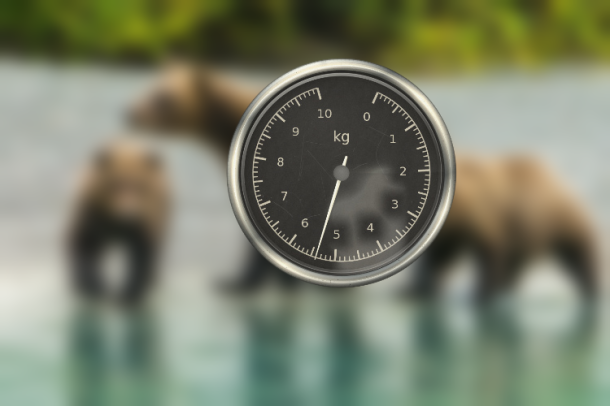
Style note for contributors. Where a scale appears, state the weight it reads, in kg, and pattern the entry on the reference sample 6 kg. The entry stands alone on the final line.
5.4 kg
